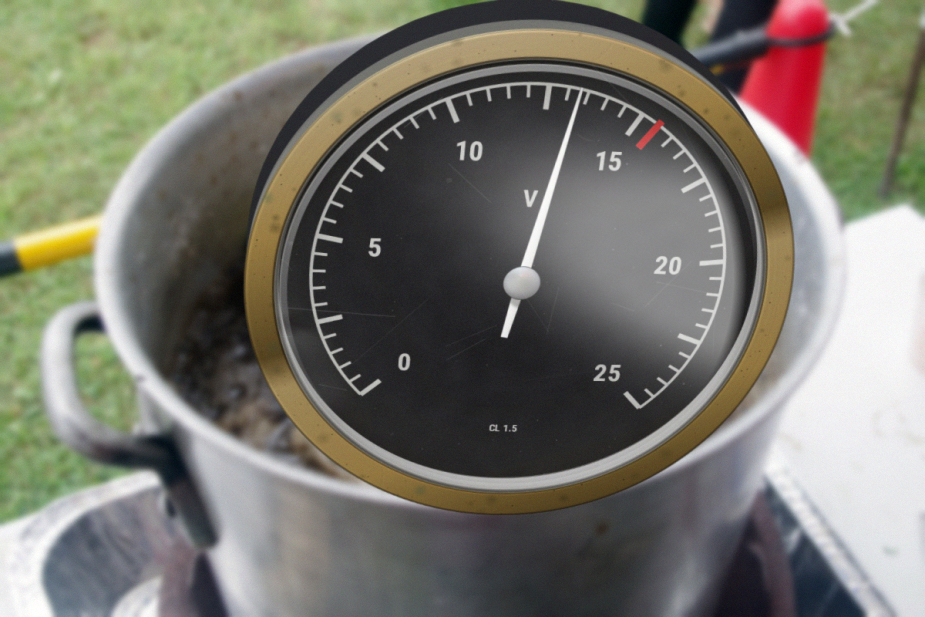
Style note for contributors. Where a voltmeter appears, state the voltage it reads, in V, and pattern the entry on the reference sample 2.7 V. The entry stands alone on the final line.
13.25 V
